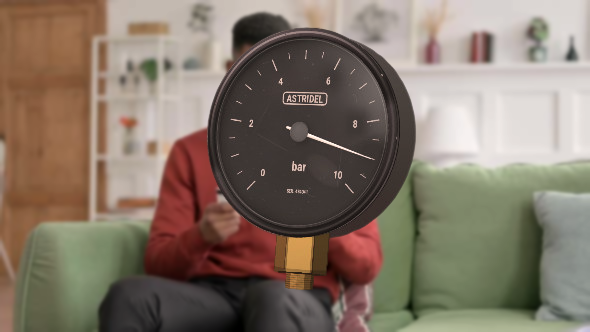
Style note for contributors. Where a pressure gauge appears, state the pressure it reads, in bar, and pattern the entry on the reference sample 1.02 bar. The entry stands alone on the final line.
9 bar
